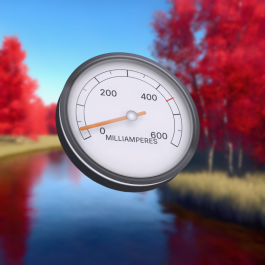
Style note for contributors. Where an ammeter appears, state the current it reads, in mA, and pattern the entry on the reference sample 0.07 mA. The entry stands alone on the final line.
25 mA
